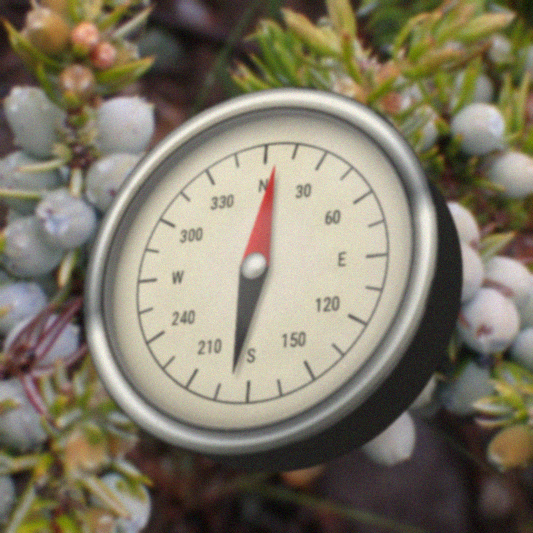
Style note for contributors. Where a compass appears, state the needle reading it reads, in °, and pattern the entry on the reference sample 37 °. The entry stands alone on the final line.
7.5 °
